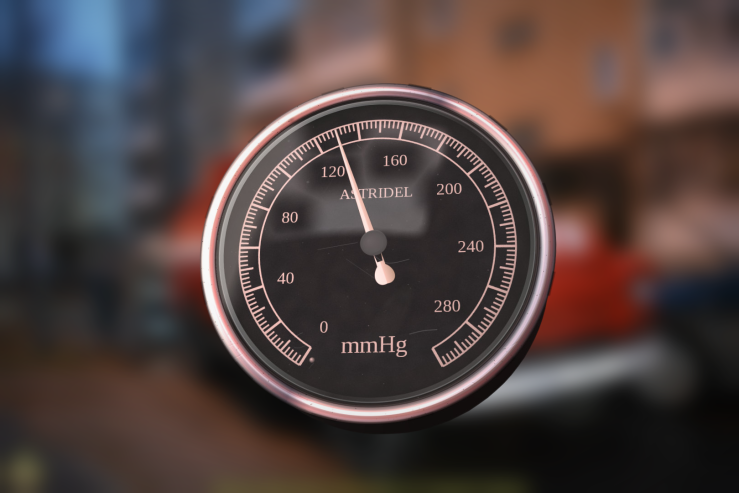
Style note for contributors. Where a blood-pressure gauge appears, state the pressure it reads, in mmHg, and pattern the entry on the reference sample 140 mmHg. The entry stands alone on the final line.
130 mmHg
